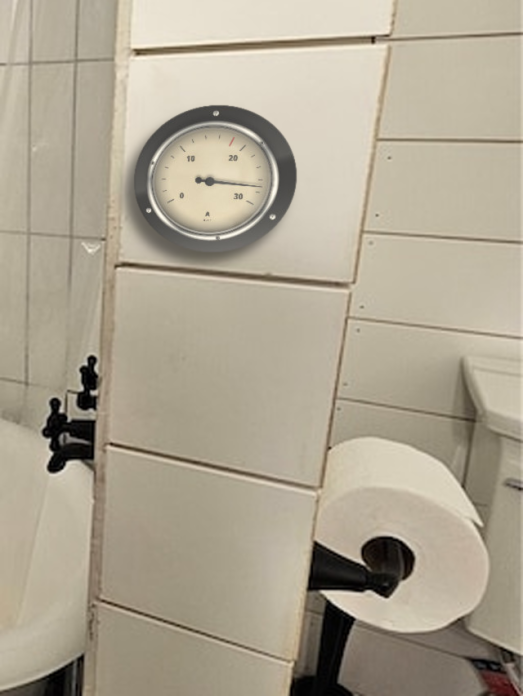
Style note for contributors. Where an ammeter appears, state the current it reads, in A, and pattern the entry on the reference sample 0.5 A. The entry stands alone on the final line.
27 A
